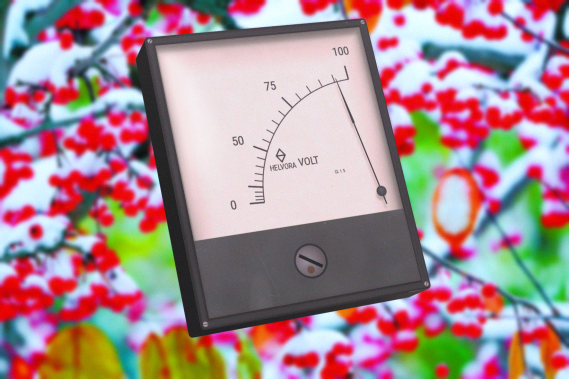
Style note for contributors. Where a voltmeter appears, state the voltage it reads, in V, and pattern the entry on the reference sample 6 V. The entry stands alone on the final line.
95 V
